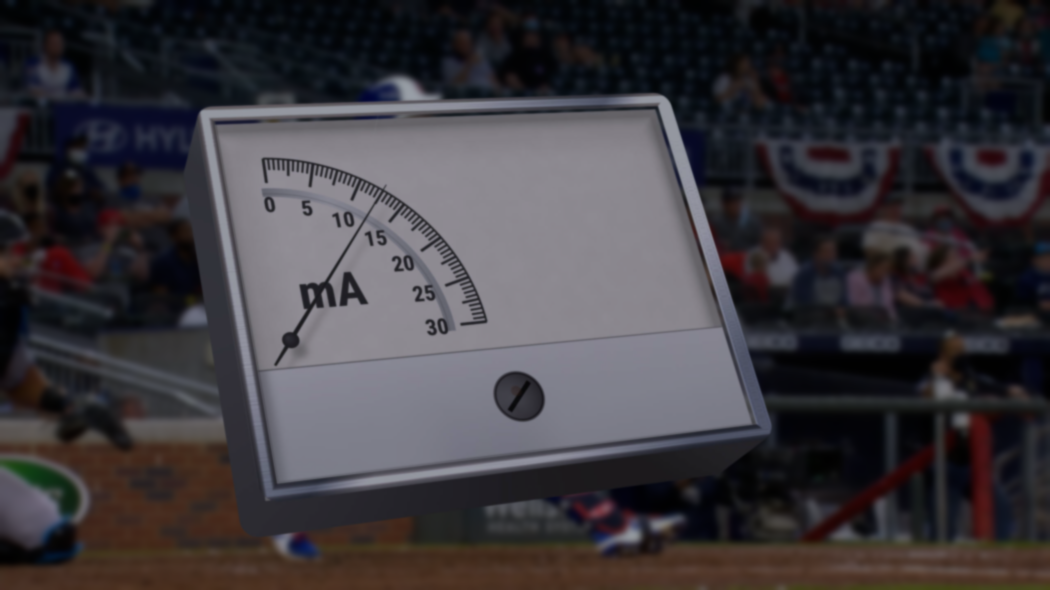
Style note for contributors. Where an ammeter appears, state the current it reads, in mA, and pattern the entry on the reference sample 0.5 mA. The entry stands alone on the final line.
12.5 mA
